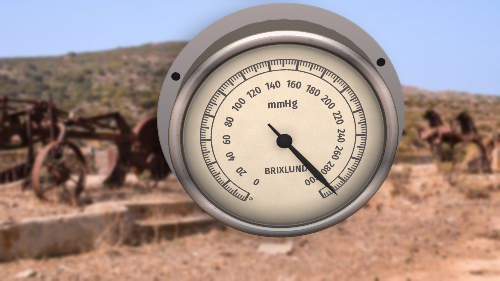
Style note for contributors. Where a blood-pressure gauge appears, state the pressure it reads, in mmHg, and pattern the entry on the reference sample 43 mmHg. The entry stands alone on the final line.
290 mmHg
